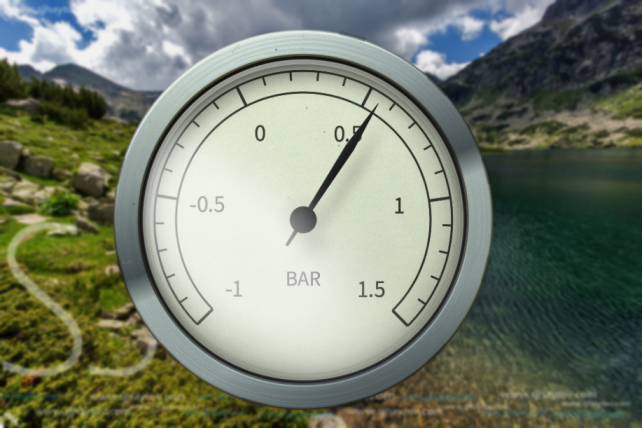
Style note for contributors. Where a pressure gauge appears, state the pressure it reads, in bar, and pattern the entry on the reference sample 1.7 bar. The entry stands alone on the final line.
0.55 bar
